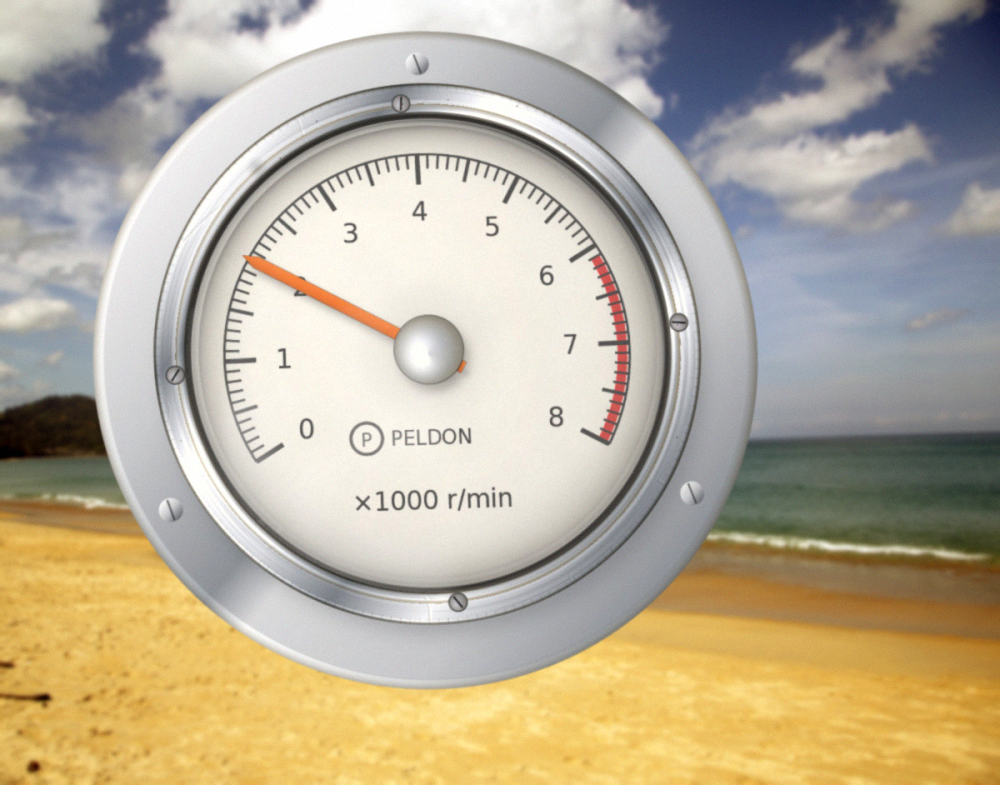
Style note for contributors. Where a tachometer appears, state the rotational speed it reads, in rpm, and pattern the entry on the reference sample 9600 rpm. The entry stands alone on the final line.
2000 rpm
